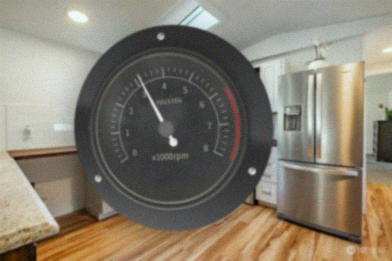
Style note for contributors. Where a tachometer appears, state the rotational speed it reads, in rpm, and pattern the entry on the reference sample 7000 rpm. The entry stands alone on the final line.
3200 rpm
